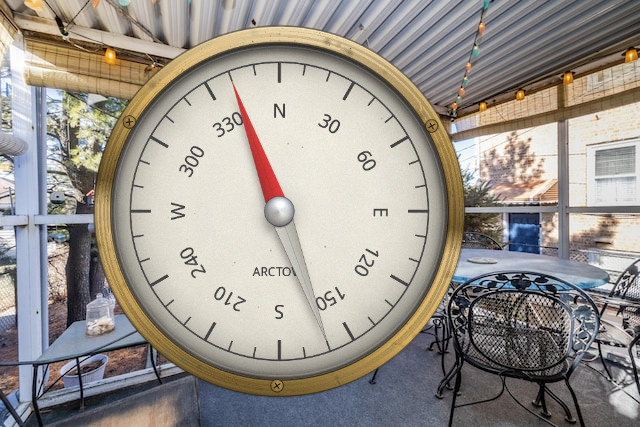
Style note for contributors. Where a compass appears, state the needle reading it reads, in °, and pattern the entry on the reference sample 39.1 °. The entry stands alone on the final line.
340 °
